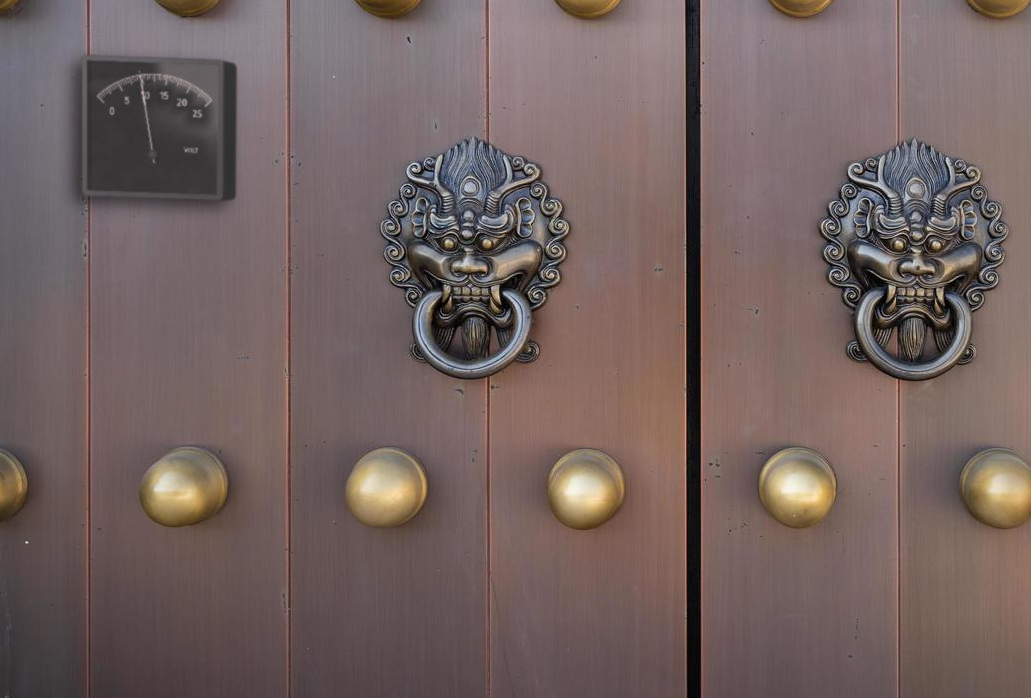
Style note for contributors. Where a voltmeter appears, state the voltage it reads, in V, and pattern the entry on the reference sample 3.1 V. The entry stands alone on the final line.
10 V
